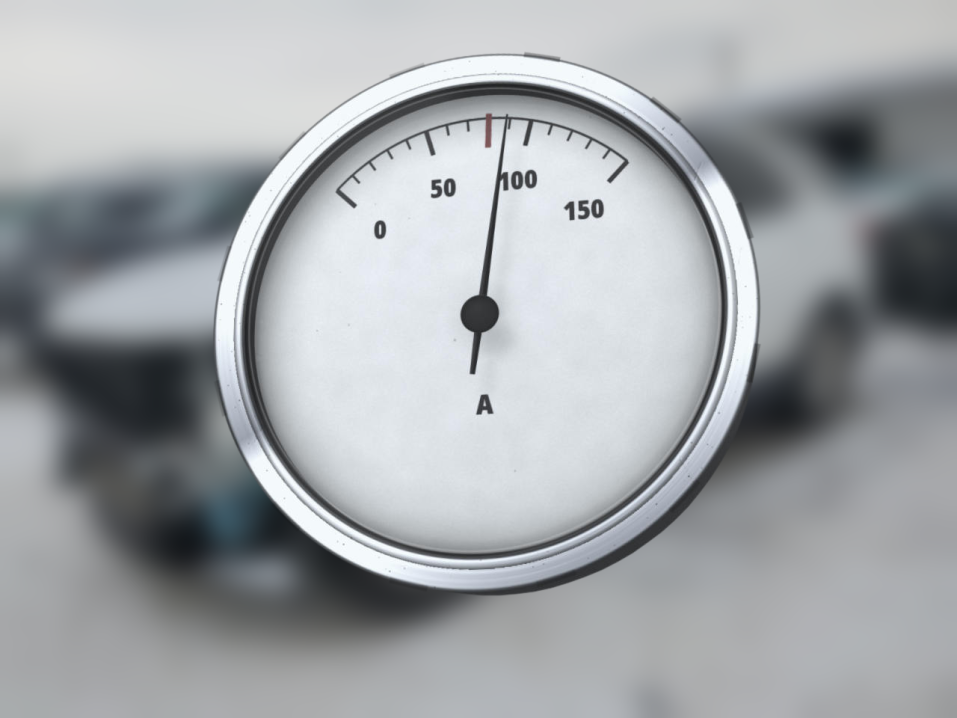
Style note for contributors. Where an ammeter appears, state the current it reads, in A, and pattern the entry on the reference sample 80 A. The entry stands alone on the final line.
90 A
